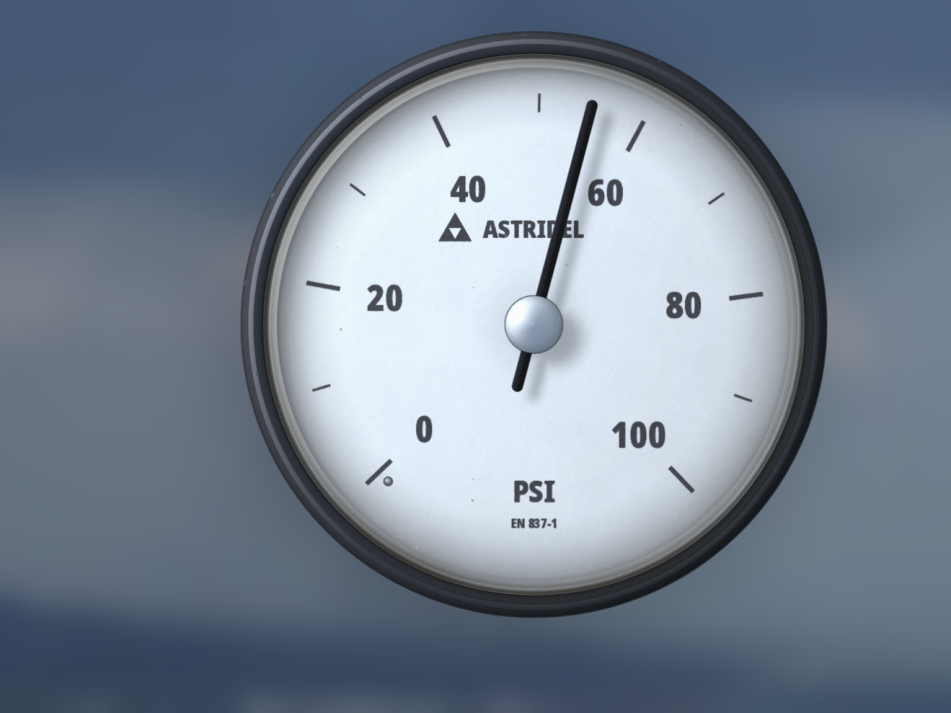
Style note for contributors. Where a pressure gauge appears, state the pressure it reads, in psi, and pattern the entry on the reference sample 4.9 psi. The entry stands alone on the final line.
55 psi
